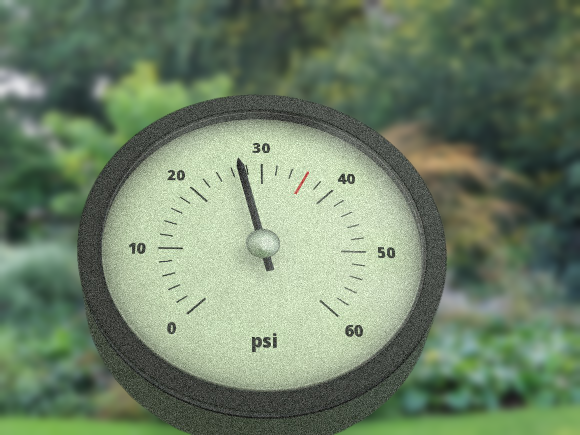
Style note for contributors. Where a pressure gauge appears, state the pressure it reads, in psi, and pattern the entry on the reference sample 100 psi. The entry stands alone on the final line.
27 psi
